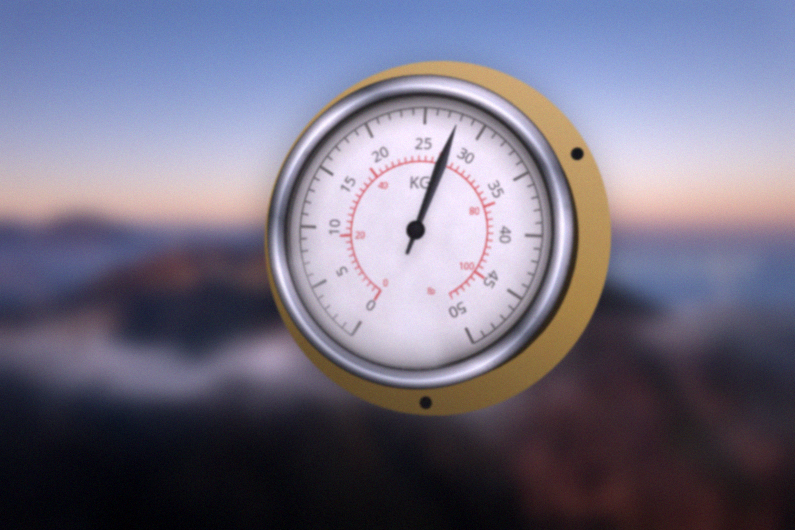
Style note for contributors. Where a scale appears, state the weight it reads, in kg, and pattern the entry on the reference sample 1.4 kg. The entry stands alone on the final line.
28 kg
